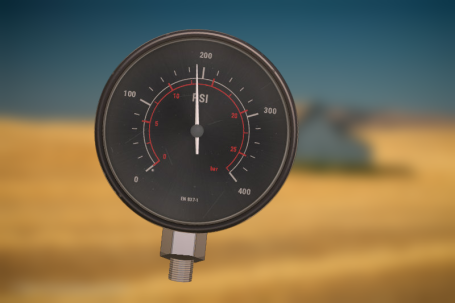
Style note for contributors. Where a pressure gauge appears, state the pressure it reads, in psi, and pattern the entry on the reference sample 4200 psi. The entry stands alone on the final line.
190 psi
